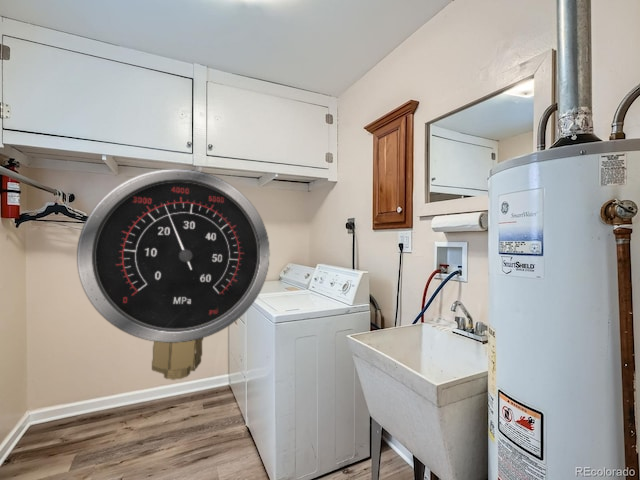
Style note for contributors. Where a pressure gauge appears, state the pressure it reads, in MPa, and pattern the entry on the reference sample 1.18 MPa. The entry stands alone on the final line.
24 MPa
